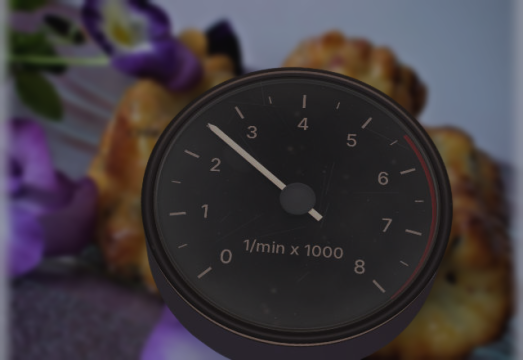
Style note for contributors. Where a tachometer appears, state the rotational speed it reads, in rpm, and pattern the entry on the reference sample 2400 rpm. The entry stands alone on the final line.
2500 rpm
